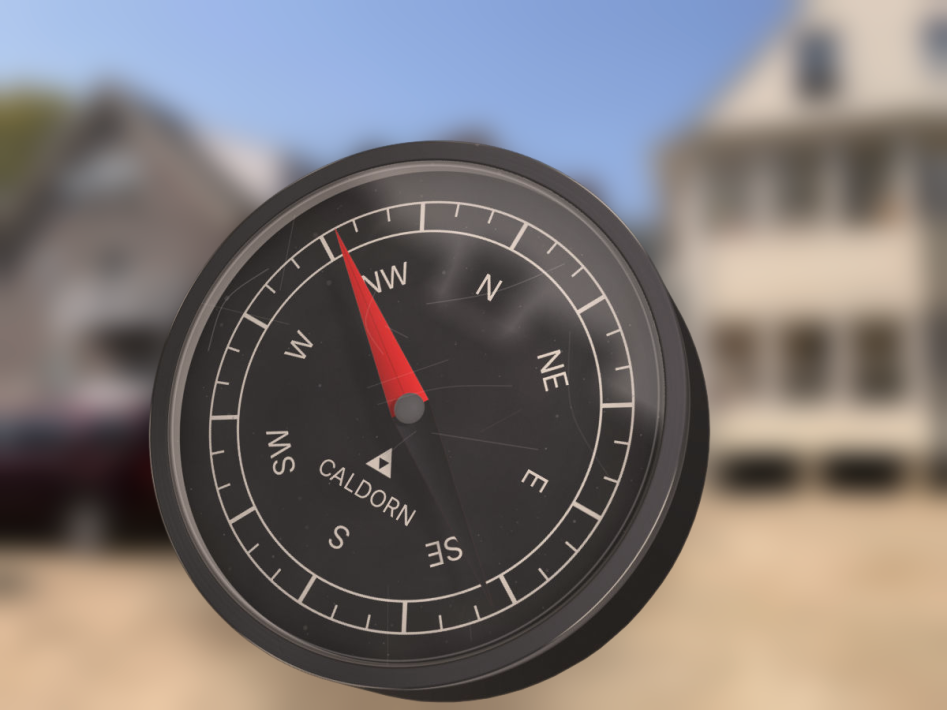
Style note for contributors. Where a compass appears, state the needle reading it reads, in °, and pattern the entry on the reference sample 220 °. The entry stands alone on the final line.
305 °
